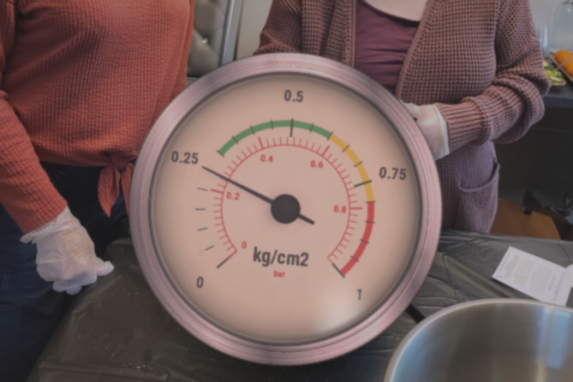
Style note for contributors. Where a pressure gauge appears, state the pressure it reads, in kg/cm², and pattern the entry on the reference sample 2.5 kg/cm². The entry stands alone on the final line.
0.25 kg/cm²
